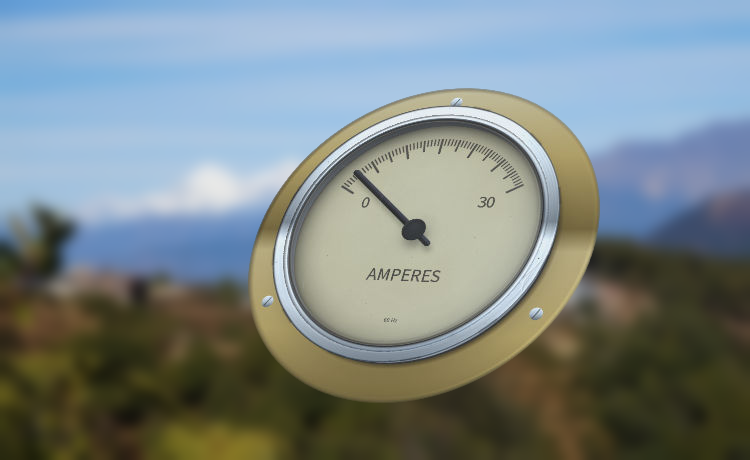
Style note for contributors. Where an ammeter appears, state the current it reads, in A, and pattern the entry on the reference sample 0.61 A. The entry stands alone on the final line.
2.5 A
